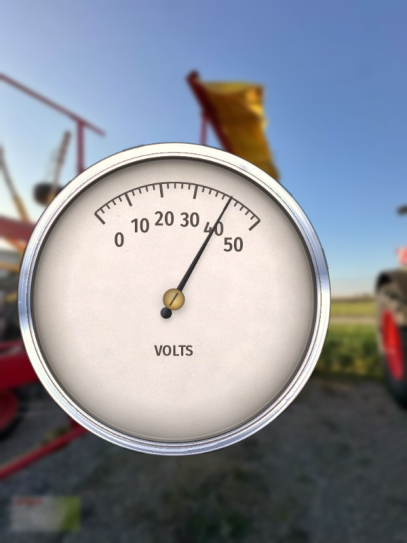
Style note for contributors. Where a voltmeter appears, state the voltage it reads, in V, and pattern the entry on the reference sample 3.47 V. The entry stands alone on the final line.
40 V
